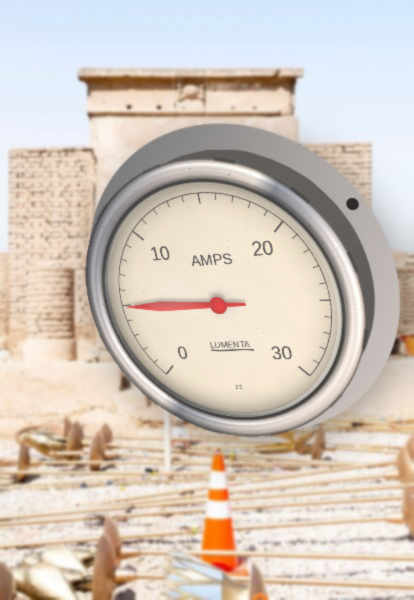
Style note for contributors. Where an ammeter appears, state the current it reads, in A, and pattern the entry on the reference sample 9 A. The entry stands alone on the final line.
5 A
